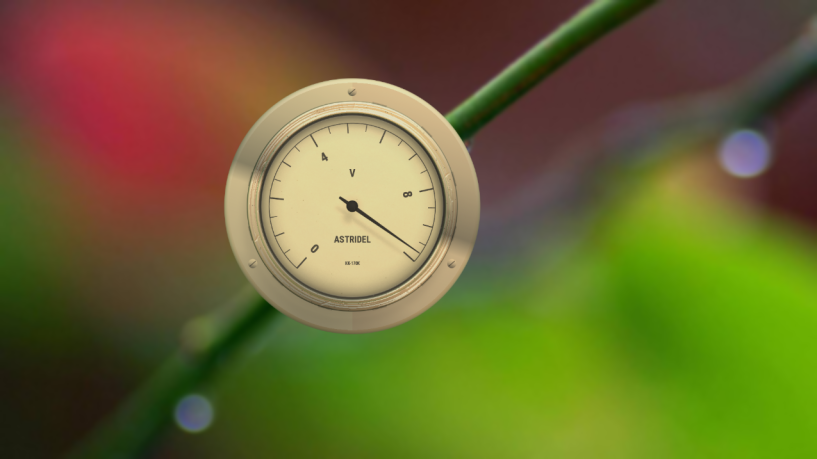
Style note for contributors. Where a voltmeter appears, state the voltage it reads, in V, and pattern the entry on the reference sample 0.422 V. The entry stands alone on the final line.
9.75 V
